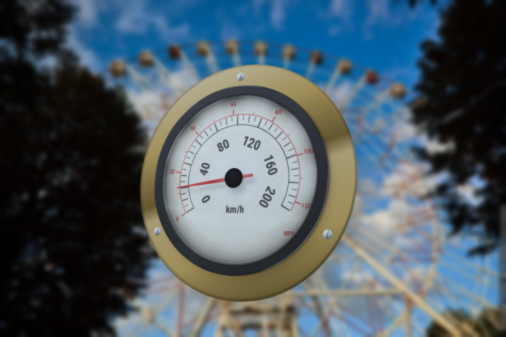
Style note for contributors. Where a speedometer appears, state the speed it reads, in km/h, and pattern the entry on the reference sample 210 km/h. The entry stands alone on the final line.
20 km/h
